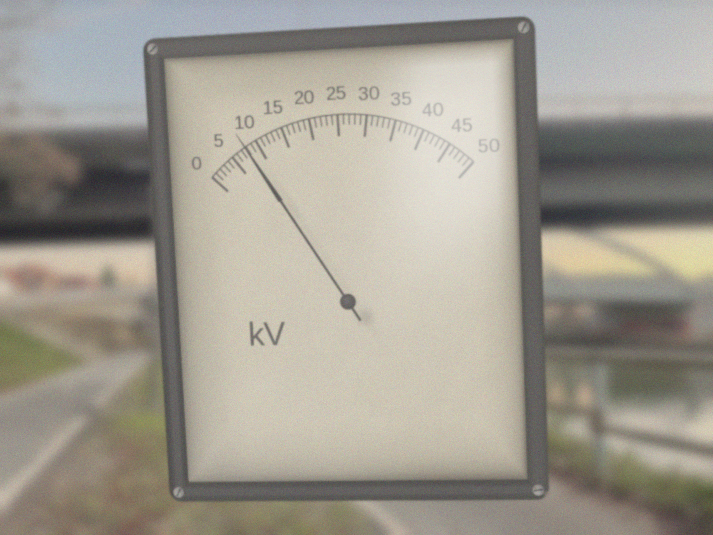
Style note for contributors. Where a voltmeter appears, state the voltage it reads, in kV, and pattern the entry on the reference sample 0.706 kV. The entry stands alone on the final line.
8 kV
